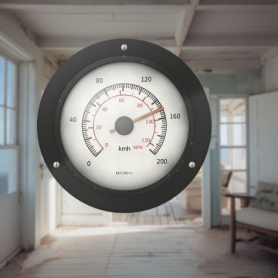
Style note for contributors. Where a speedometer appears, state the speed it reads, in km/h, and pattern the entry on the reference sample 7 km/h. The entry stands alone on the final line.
150 km/h
